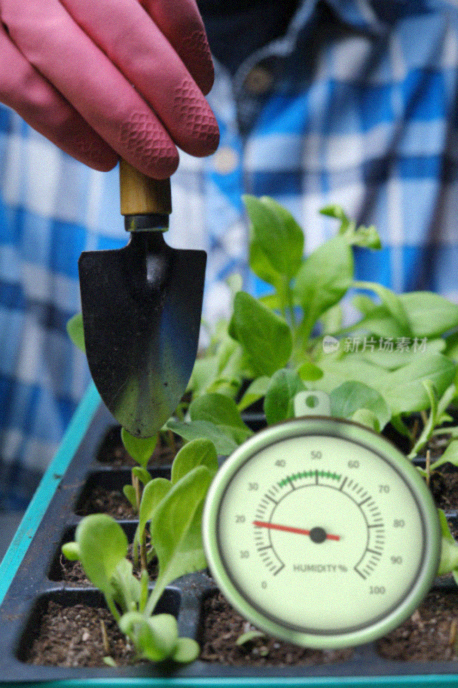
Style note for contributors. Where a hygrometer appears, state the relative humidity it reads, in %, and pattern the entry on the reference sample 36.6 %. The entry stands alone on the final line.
20 %
